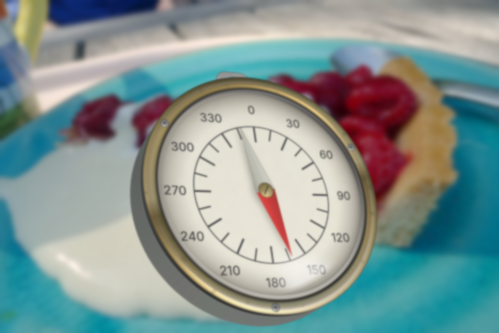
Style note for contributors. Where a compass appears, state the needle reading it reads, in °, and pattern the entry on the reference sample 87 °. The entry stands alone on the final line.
165 °
